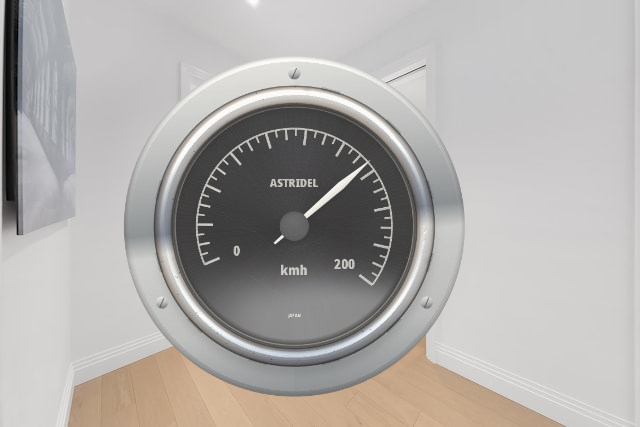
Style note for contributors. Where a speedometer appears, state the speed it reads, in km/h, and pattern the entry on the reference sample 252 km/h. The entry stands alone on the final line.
135 km/h
